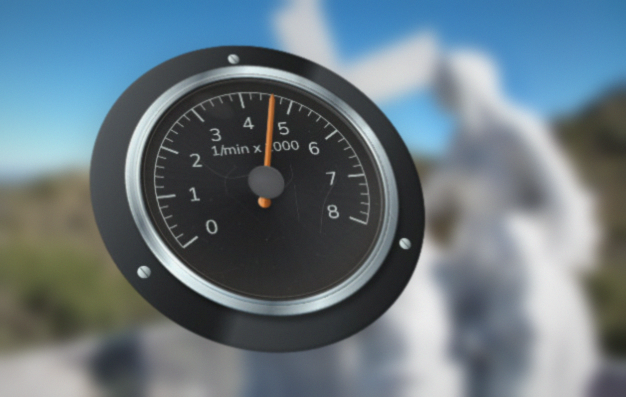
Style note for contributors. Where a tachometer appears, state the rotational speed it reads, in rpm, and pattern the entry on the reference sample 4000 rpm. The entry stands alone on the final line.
4600 rpm
